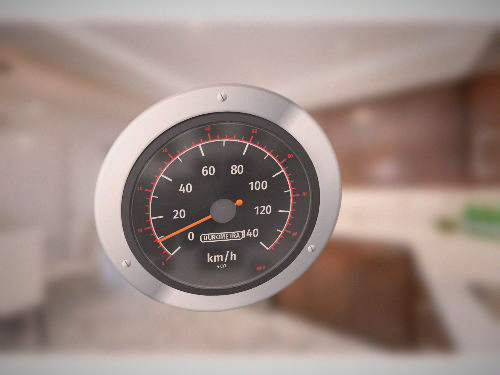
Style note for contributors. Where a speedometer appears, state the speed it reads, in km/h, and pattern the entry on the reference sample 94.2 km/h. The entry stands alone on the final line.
10 km/h
